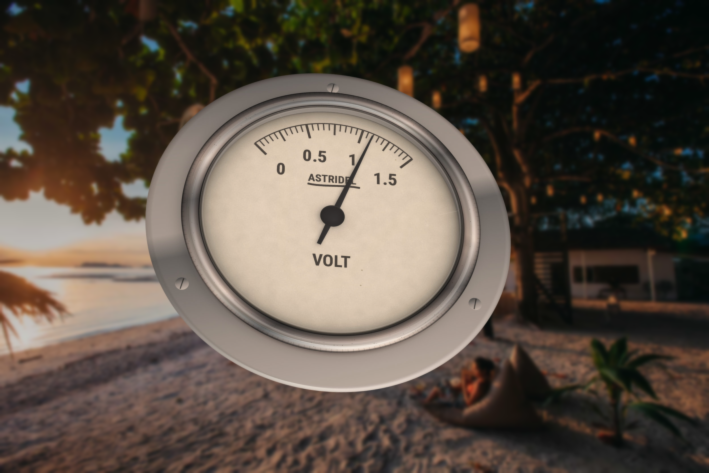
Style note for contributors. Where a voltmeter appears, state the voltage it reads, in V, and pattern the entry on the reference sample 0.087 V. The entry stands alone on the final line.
1.1 V
